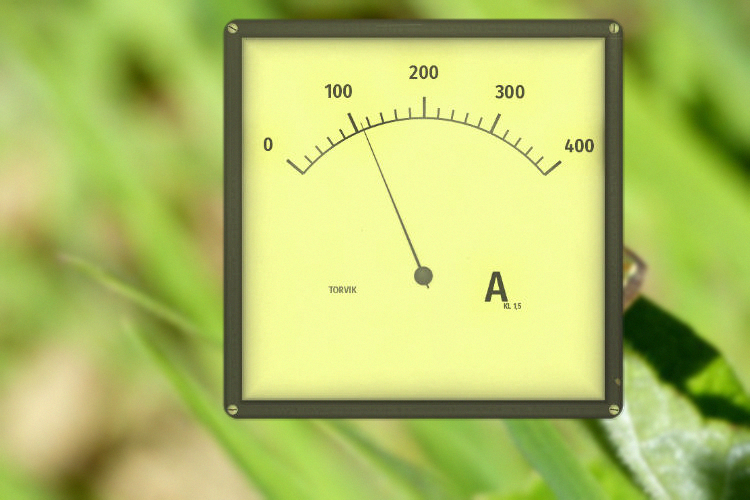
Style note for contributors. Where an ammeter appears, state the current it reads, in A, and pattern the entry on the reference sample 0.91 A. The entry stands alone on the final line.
110 A
